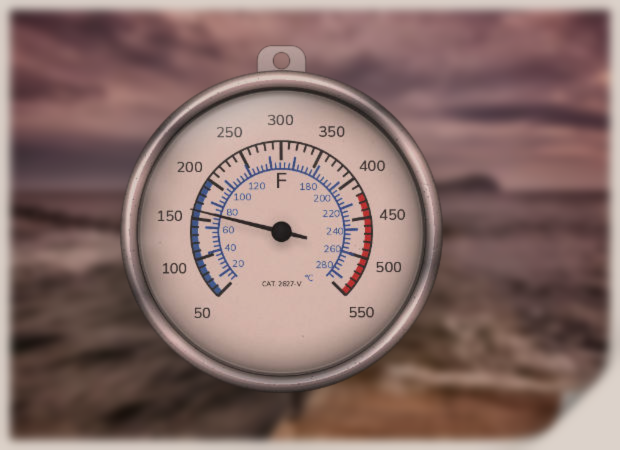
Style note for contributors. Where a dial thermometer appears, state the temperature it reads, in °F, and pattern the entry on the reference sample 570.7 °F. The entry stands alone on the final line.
160 °F
